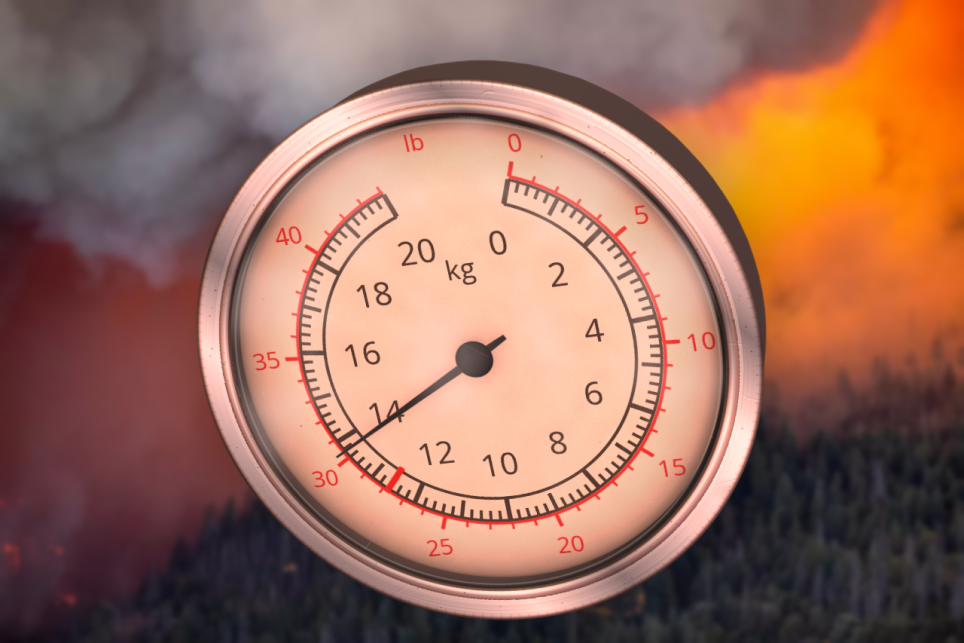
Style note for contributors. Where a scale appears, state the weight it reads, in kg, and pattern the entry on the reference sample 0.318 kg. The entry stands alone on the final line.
13.8 kg
